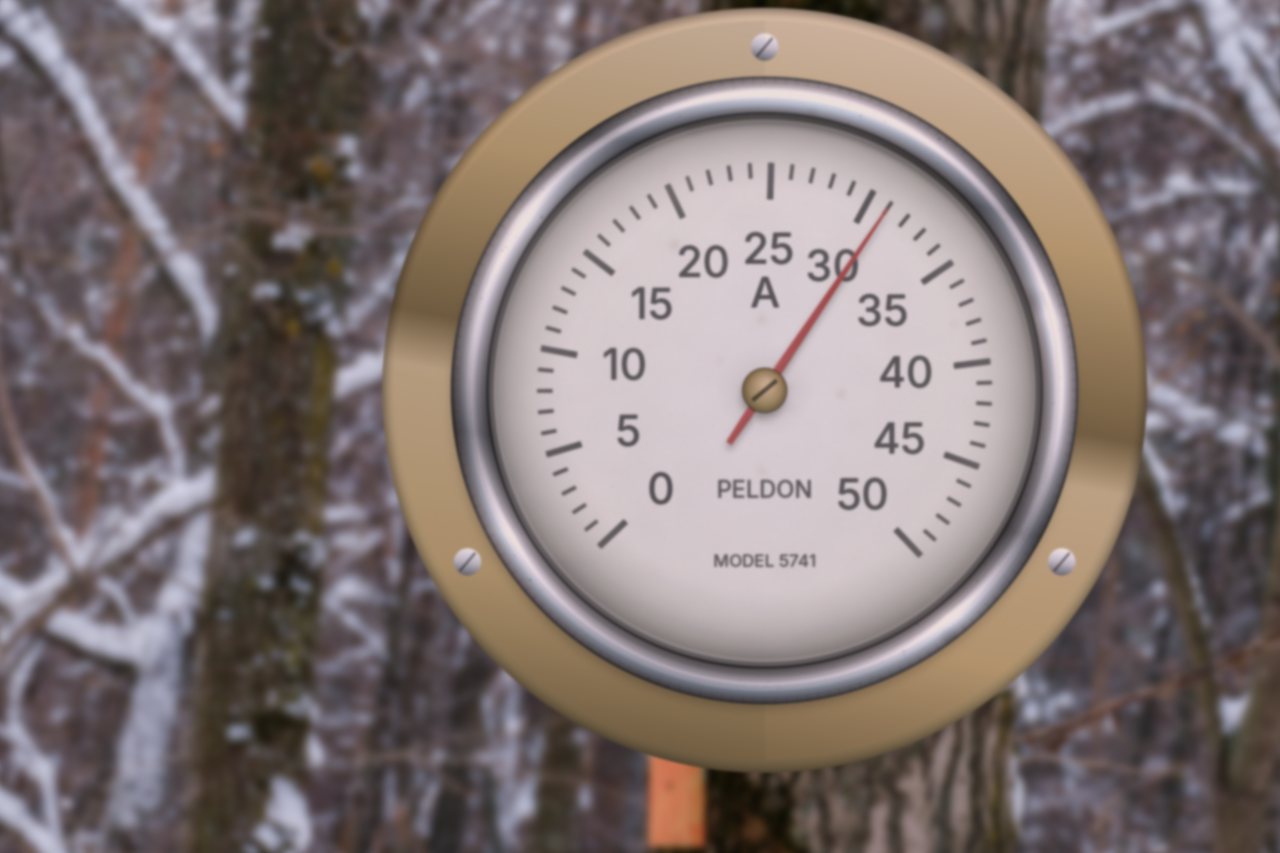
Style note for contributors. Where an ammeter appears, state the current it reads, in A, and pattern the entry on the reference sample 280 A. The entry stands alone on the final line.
31 A
